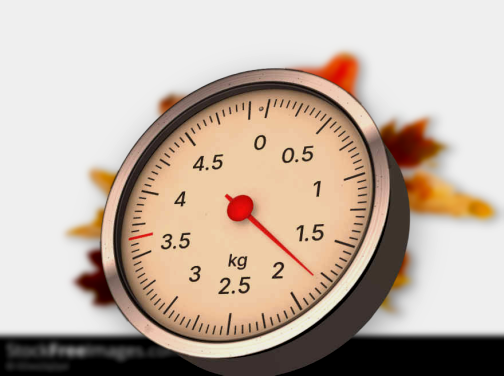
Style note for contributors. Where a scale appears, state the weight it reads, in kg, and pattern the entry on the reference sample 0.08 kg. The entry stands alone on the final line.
1.8 kg
